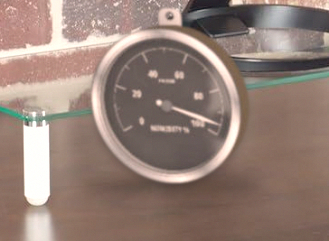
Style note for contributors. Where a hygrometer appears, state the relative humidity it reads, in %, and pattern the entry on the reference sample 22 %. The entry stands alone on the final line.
95 %
